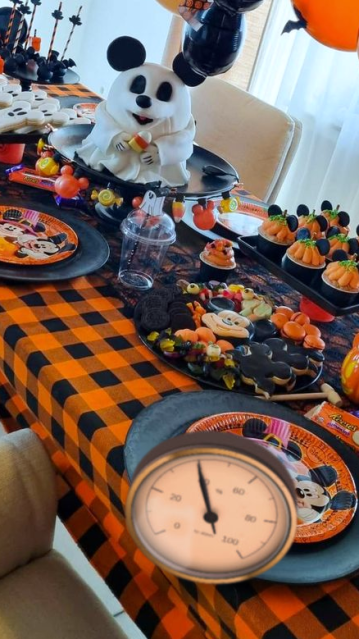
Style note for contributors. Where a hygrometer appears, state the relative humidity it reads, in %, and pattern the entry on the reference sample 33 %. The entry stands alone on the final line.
40 %
